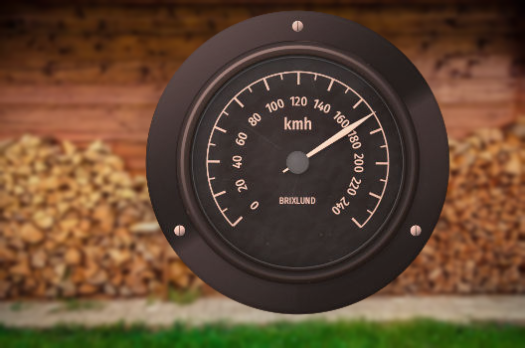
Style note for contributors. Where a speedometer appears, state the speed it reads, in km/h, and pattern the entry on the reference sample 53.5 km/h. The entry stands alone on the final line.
170 km/h
